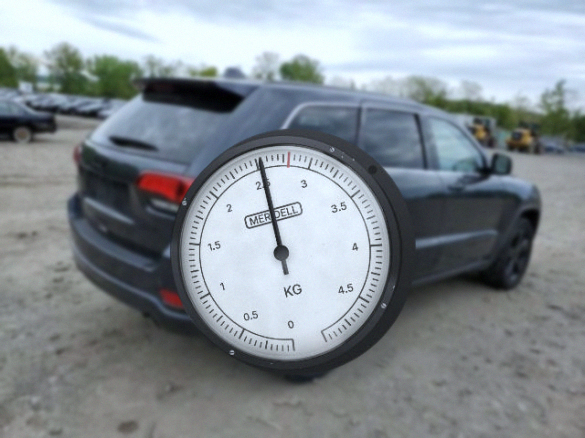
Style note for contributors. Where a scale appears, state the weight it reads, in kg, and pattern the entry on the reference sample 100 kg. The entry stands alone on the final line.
2.55 kg
